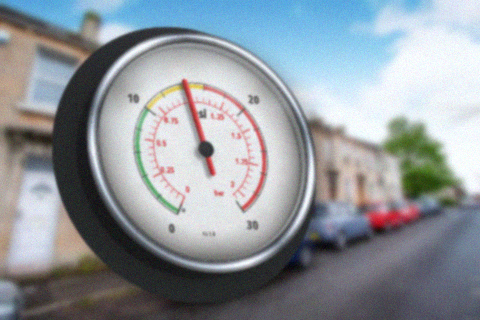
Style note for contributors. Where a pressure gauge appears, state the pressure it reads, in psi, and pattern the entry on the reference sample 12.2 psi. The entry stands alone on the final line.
14 psi
